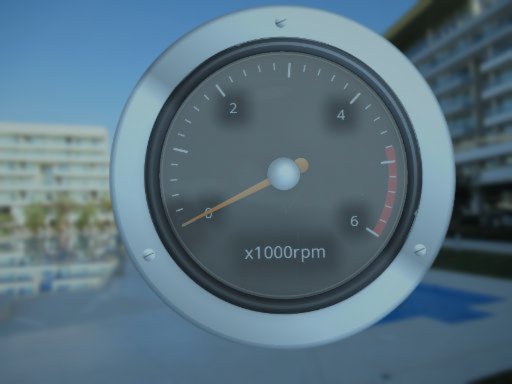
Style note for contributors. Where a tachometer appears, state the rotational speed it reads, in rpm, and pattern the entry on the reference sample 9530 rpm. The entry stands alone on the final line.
0 rpm
